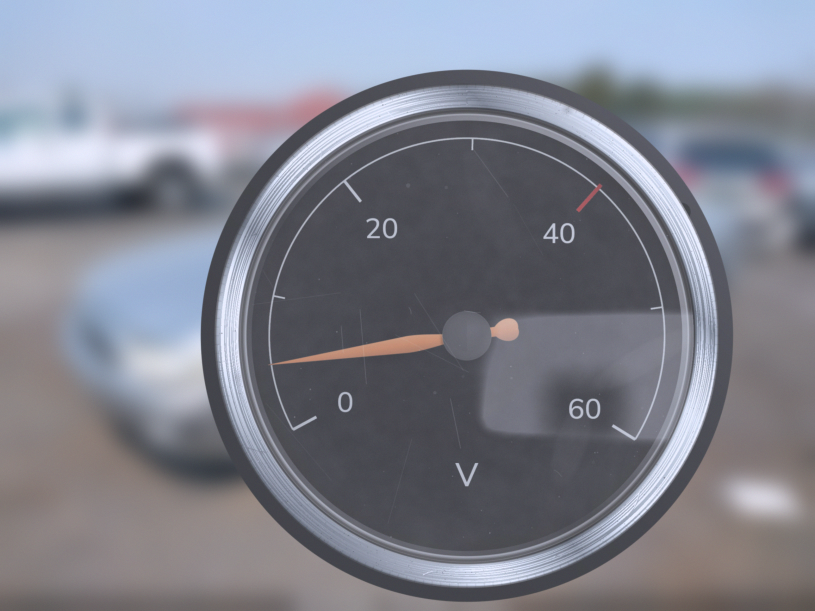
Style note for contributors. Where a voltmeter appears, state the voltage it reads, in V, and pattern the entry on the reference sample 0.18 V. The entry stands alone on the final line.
5 V
